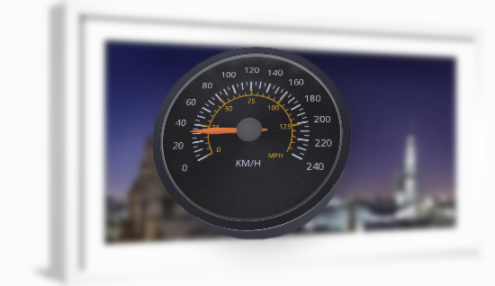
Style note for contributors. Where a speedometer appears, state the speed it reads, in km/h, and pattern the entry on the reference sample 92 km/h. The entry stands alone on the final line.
30 km/h
